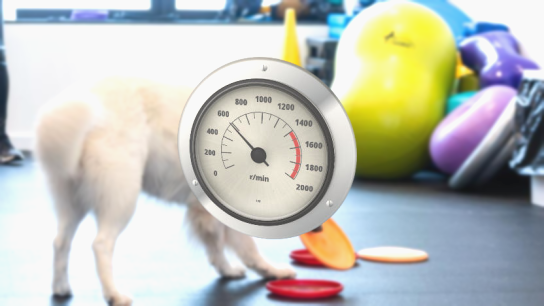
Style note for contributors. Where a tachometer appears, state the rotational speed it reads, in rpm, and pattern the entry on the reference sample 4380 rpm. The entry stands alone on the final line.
600 rpm
